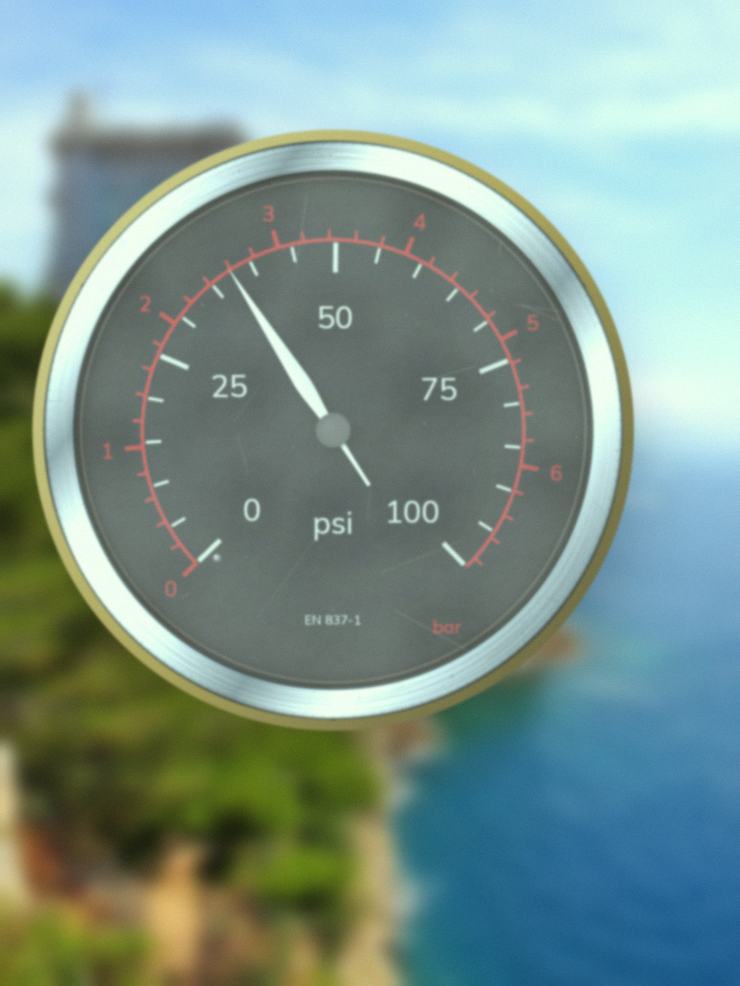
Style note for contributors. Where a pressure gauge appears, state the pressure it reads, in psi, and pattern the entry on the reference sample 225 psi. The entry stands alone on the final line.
37.5 psi
